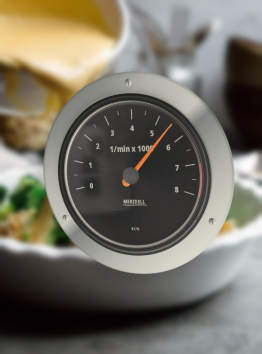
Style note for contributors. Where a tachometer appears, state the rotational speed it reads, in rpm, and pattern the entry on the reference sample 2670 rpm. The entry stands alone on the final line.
5500 rpm
